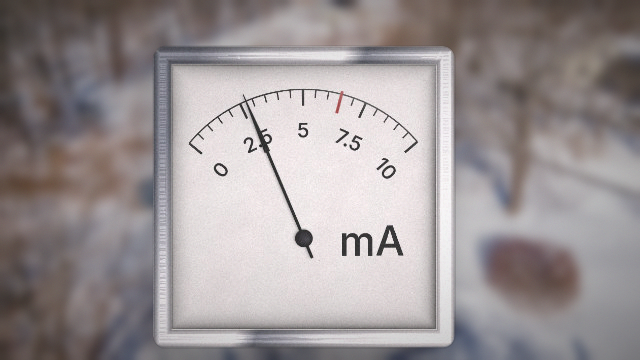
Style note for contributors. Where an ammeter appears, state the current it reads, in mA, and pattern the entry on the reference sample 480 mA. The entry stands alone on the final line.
2.75 mA
